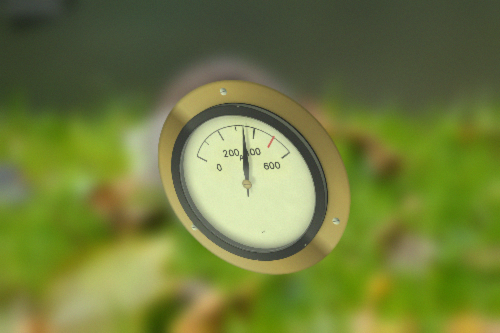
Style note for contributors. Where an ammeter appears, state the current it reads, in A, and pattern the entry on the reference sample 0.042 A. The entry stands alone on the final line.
350 A
